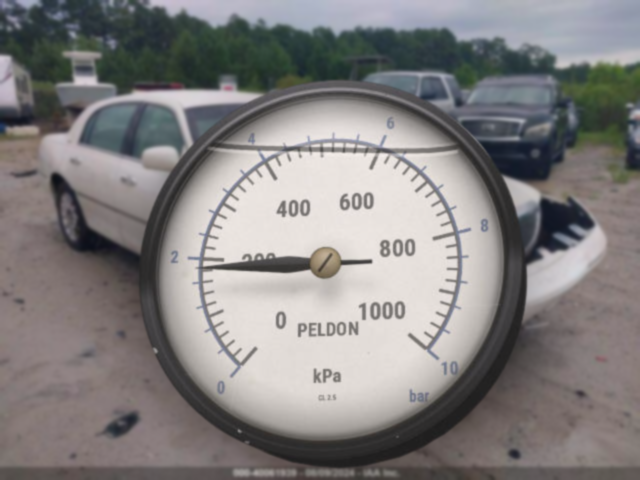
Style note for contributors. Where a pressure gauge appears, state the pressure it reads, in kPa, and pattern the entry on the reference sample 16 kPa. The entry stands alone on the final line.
180 kPa
